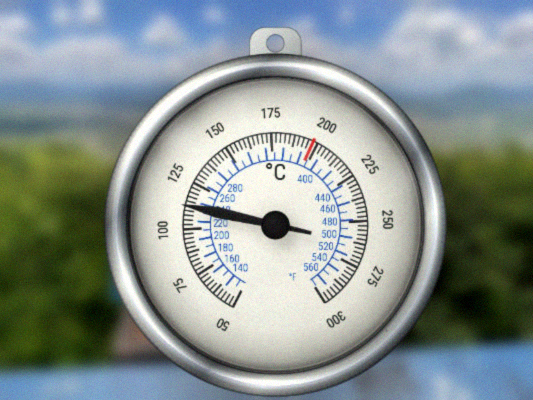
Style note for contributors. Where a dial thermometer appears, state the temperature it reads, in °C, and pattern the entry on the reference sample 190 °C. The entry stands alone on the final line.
112.5 °C
